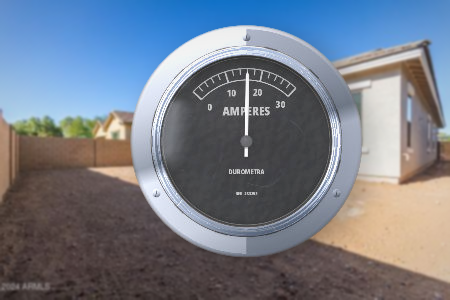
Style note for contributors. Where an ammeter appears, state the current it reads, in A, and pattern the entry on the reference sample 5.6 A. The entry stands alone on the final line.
16 A
